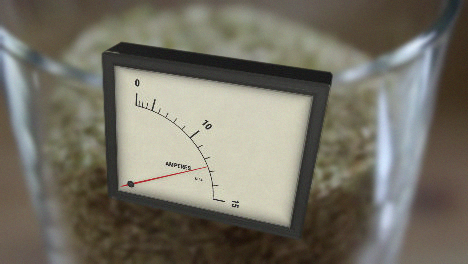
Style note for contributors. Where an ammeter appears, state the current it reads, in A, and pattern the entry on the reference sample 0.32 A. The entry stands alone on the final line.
12.5 A
